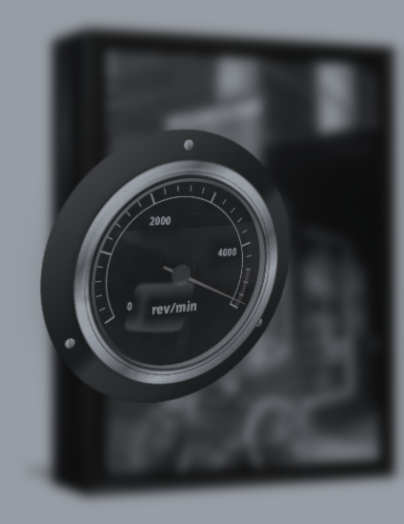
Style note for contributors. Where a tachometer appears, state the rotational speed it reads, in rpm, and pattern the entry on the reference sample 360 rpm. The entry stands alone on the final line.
4900 rpm
